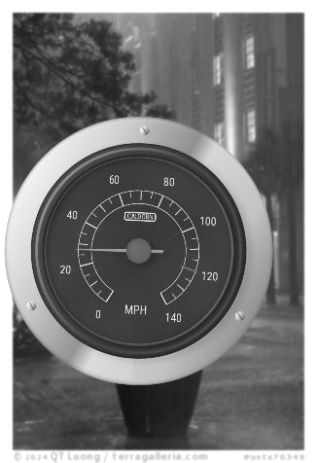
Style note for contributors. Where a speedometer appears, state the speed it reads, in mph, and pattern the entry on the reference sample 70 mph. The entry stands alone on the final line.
27.5 mph
